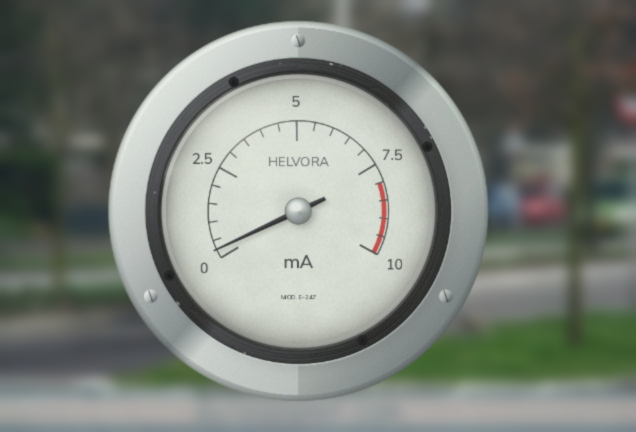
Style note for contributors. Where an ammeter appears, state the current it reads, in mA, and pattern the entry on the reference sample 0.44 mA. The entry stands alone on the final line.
0.25 mA
